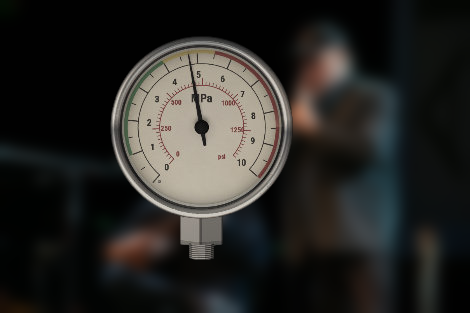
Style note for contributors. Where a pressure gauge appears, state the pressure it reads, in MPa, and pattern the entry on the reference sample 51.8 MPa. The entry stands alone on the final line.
4.75 MPa
